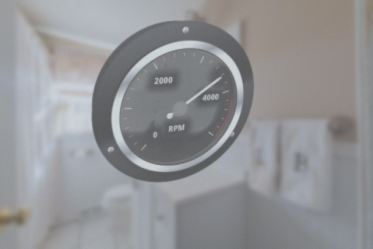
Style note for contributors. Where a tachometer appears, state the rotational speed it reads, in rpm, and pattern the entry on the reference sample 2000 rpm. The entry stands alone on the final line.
3600 rpm
